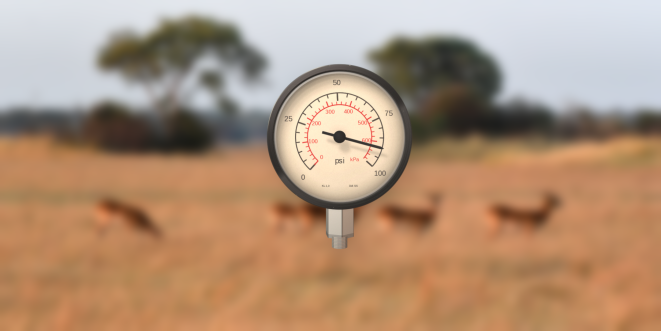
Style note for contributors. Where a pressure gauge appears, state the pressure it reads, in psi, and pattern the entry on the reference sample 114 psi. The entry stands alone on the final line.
90 psi
